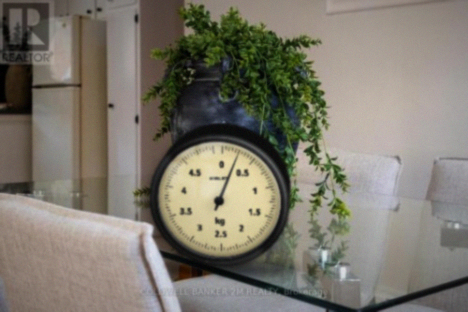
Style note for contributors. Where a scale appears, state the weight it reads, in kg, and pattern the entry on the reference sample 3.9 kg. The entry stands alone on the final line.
0.25 kg
